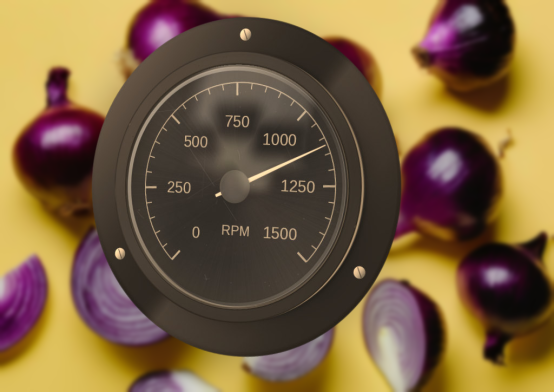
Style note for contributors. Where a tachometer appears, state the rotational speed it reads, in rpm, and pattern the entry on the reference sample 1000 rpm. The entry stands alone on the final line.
1125 rpm
